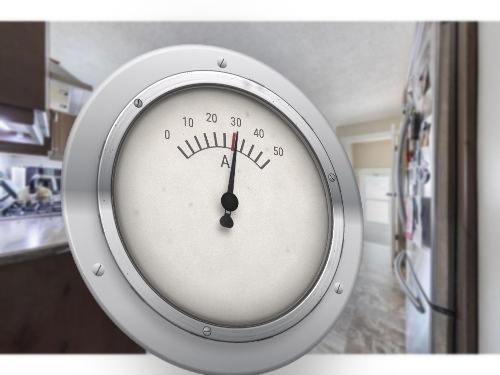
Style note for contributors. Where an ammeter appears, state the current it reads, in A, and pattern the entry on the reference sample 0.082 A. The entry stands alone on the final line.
30 A
